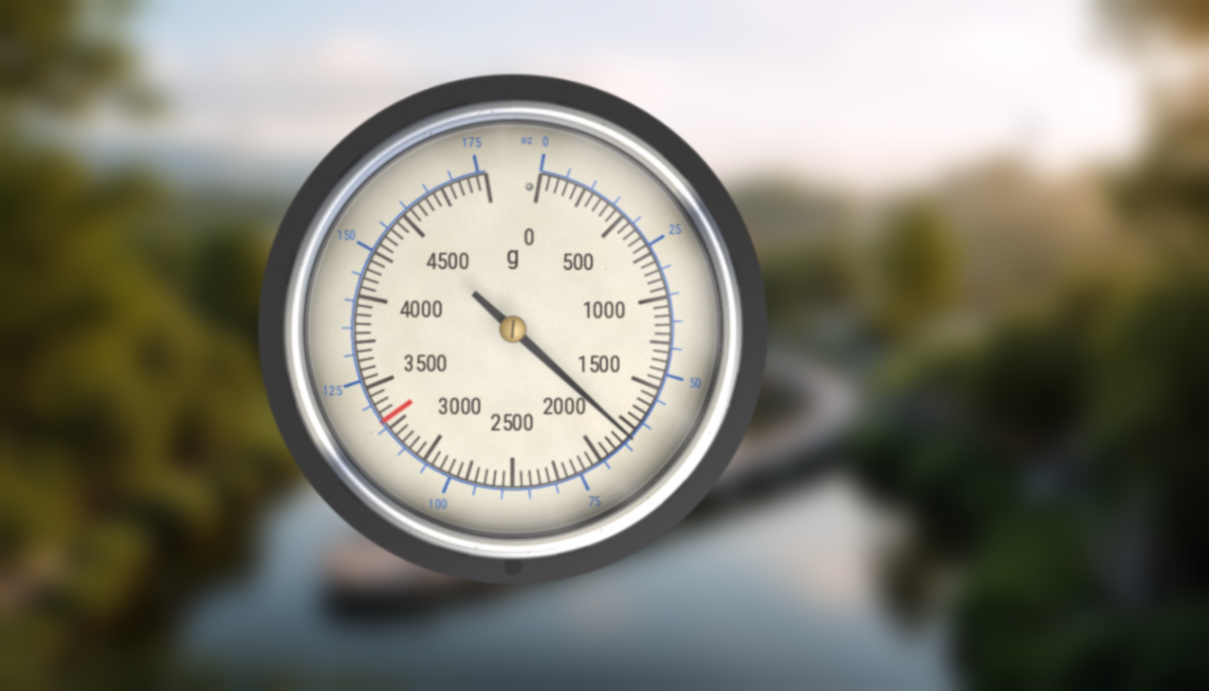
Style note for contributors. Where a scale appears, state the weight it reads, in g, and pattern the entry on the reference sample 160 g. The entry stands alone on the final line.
1800 g
